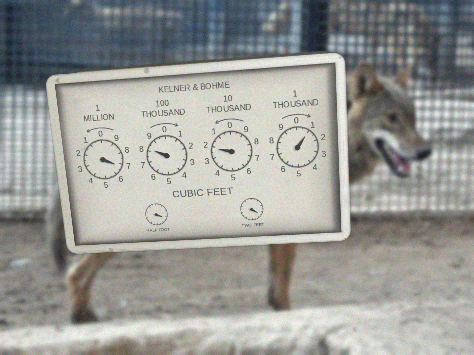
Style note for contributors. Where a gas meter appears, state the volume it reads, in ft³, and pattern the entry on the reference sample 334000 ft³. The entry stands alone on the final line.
682100 ft³
